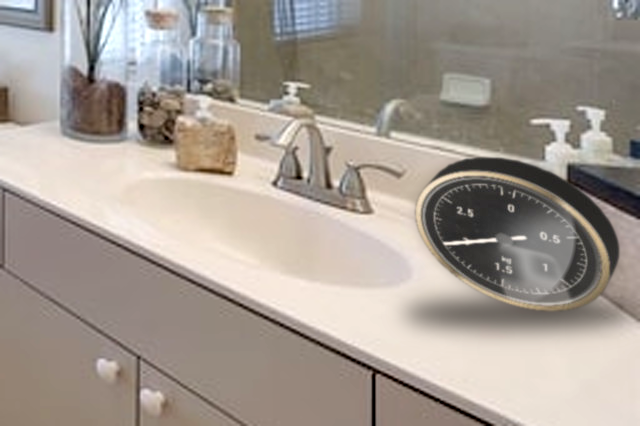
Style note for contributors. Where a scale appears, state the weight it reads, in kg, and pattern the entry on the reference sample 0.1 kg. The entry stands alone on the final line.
2 kg
